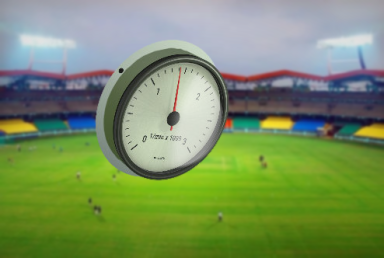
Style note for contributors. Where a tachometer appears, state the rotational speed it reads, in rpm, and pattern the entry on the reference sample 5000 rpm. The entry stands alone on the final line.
1400 rpm
